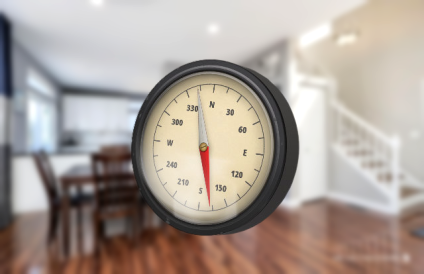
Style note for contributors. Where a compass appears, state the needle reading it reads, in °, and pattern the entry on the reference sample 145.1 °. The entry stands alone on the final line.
165 °
